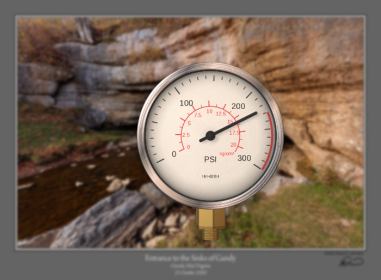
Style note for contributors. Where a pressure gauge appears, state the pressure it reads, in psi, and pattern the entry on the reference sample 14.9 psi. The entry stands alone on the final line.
225 psi
